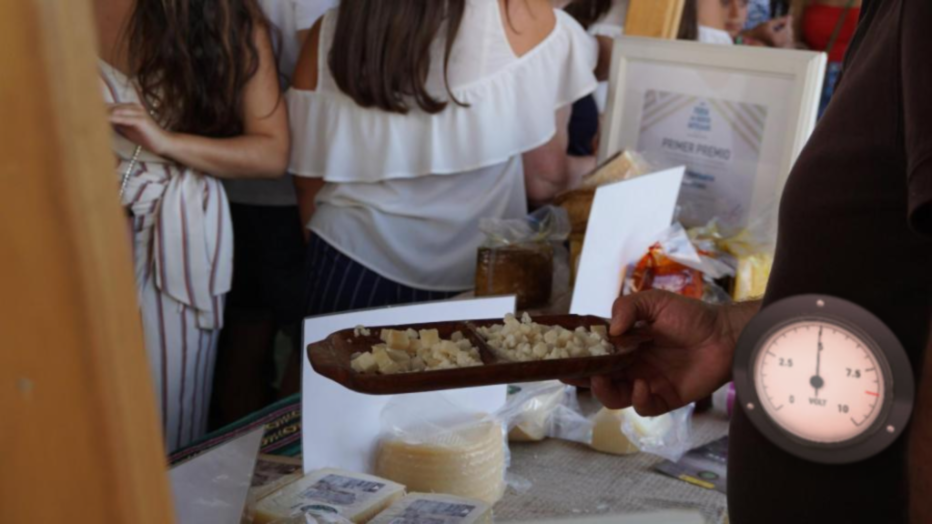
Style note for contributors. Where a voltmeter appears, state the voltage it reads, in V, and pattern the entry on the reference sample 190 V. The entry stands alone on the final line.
5 V
